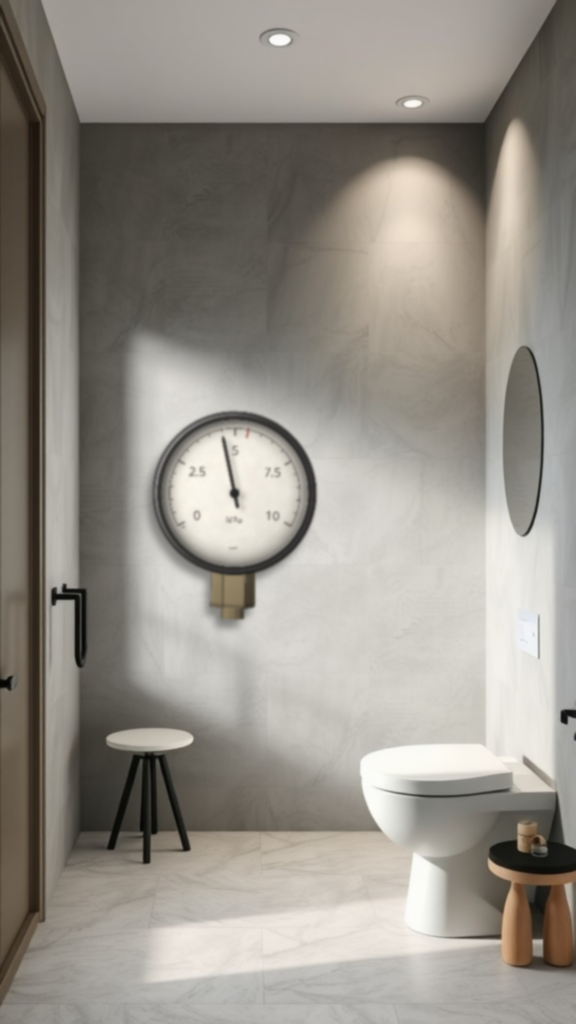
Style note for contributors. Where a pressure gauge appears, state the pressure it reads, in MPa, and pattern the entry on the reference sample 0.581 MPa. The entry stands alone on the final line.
4.5 MPa
